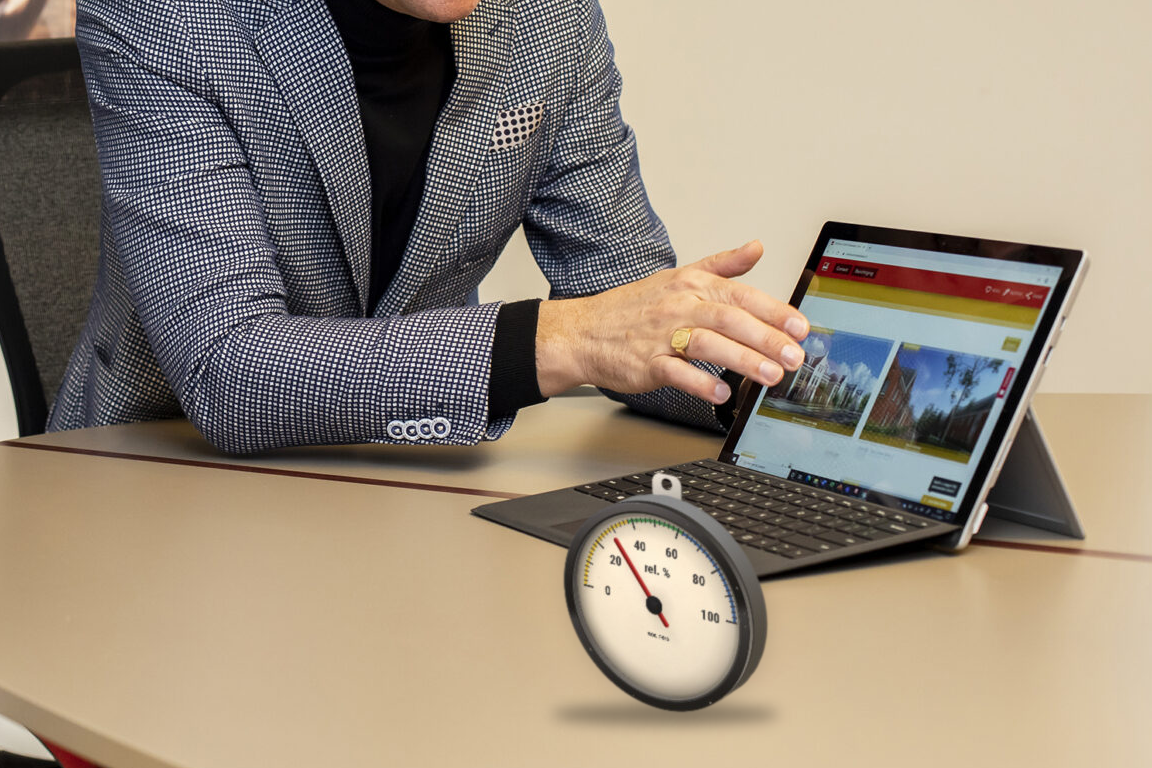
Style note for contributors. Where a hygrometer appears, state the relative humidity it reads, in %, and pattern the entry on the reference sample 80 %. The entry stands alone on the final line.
30 %
